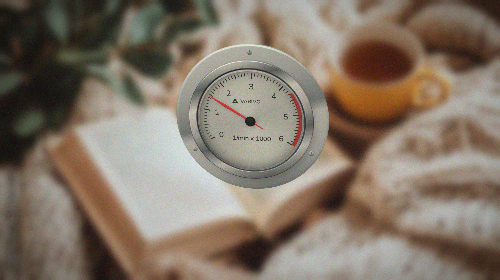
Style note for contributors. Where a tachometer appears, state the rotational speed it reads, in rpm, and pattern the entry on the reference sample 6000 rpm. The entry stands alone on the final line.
1500 rpm
